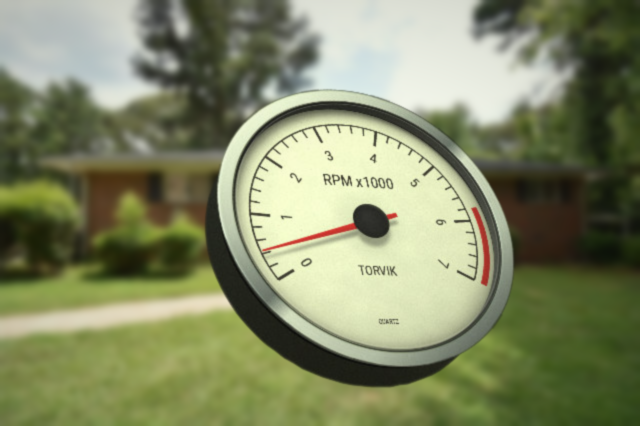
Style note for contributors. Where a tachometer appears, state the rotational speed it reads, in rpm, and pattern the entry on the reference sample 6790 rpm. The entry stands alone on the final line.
400 rpm
